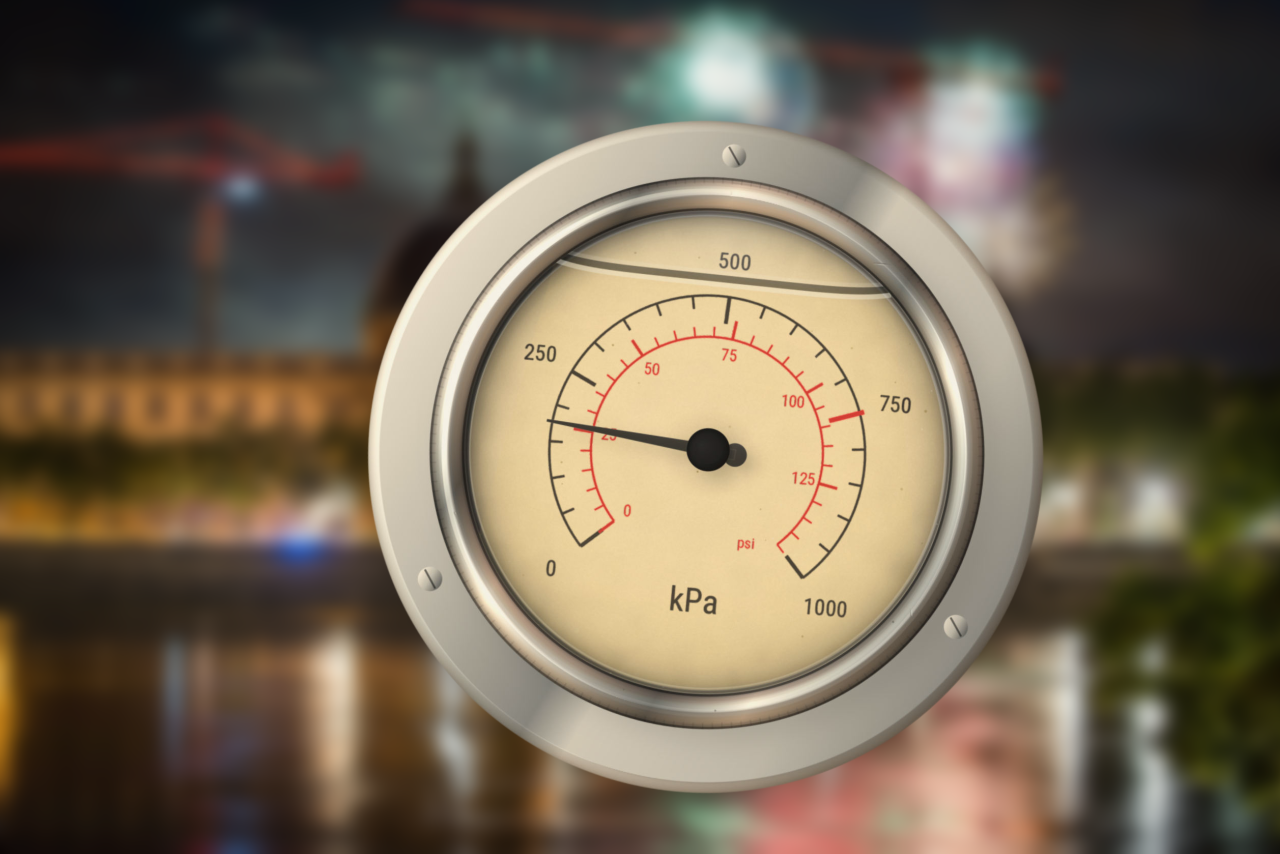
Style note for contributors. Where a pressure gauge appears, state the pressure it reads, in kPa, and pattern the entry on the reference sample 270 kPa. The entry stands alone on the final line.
175 kPa
